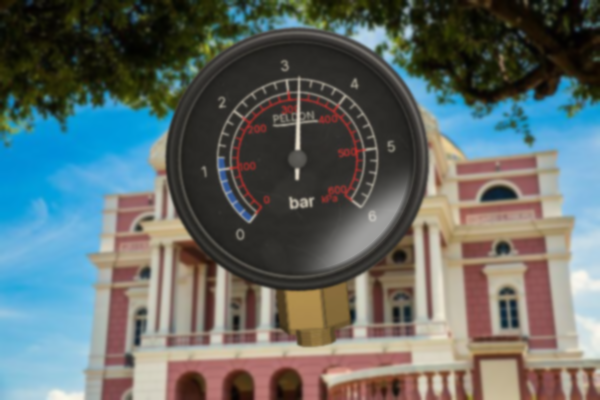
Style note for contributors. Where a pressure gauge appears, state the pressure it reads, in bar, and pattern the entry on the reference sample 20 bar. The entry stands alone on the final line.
3.2 bar
